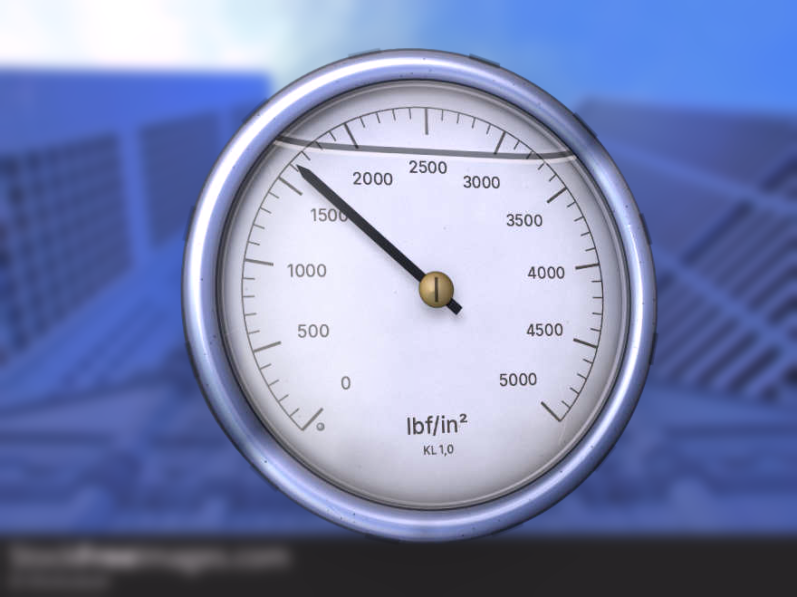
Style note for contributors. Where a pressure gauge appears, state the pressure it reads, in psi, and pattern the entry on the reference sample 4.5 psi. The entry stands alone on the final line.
1600 psi
